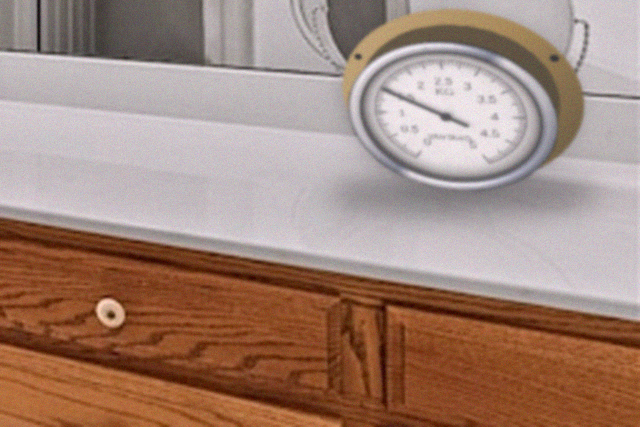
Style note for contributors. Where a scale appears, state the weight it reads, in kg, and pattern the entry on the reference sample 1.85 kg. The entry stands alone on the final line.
1.5 kg
